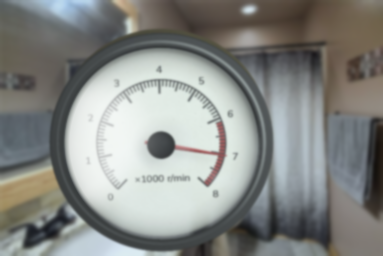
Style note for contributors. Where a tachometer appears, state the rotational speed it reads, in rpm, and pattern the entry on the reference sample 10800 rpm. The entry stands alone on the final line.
7000 rpm
